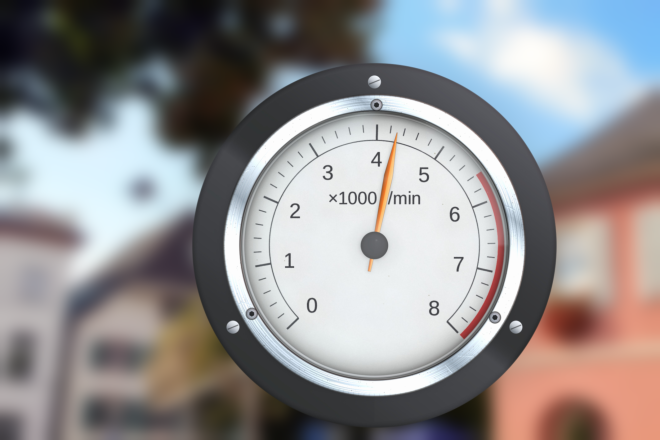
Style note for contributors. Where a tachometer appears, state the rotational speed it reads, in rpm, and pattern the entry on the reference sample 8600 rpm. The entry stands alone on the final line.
4300 rpm
